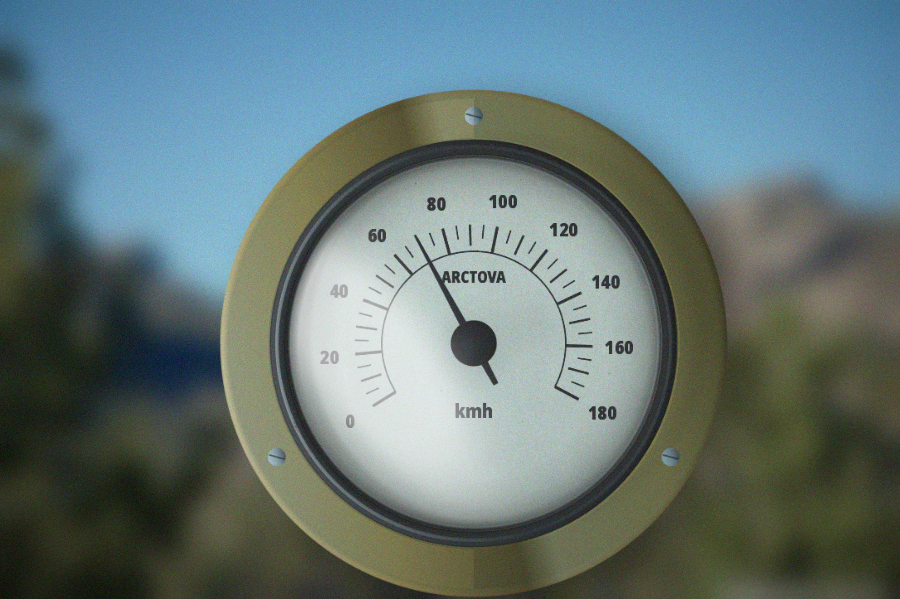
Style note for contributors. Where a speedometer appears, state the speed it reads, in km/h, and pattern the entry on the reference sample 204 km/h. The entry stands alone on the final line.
70 km/h
